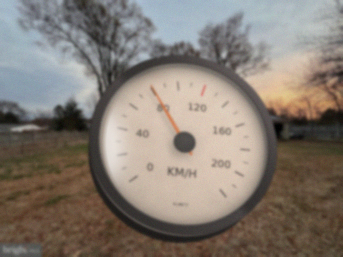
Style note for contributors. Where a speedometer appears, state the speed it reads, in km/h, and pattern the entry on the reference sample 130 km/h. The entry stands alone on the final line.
80 km/h
